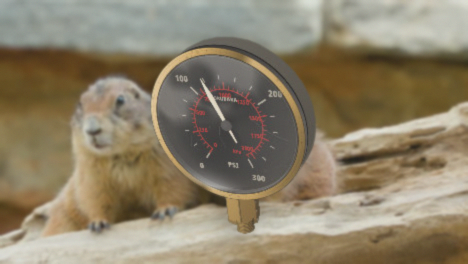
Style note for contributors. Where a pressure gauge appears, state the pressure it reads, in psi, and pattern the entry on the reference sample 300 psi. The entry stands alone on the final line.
120 psi
